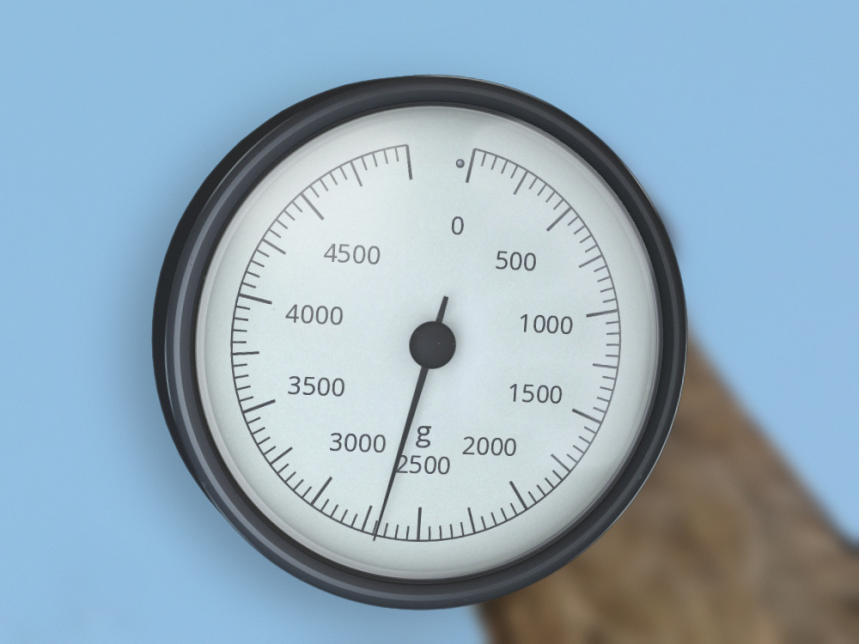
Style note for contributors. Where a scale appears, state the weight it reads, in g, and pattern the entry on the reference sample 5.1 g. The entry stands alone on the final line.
2700 g
